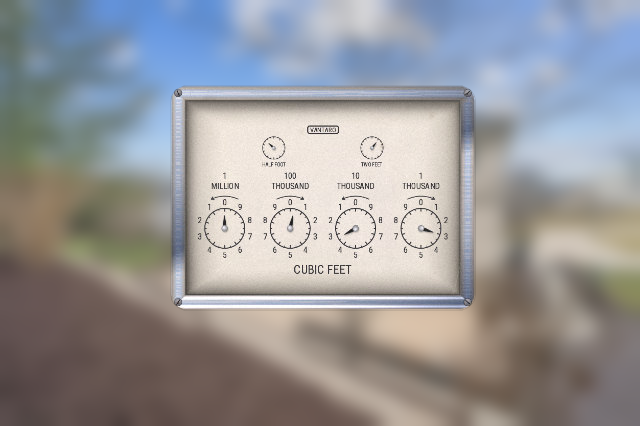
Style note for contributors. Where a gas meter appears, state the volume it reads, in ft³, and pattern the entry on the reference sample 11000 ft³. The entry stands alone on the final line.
3300 ft³
